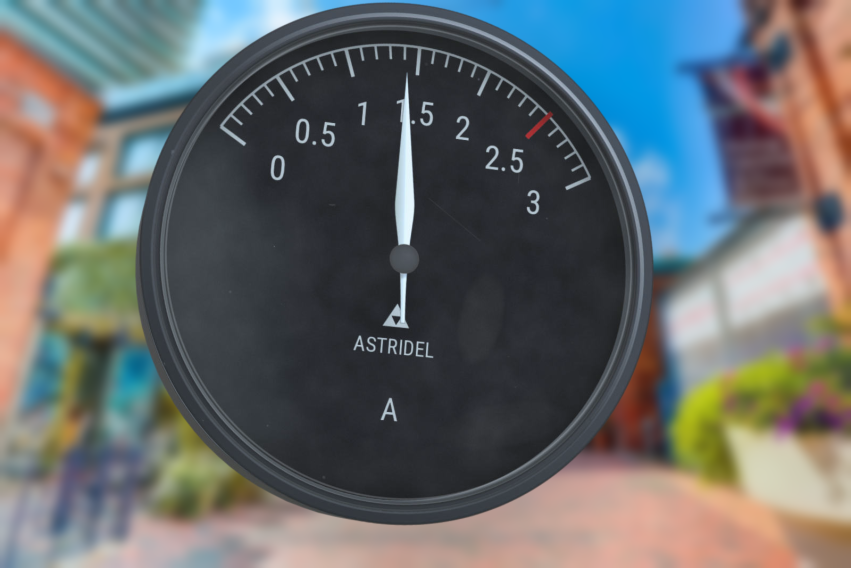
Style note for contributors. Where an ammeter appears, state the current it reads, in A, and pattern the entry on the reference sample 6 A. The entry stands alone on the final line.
1.4 A
